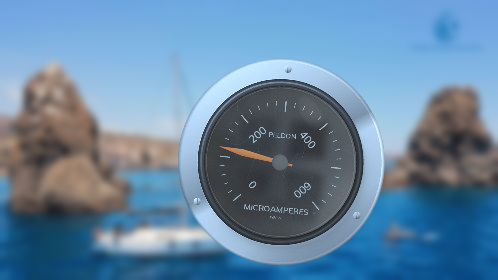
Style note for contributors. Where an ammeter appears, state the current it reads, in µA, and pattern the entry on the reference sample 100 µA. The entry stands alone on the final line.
120 µA
